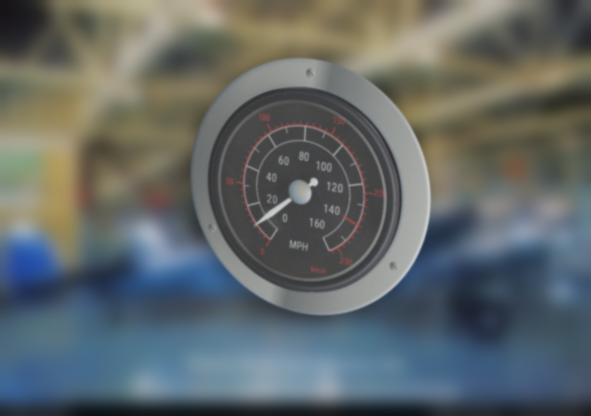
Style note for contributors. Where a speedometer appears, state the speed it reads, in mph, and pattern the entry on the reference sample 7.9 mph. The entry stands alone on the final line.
10 mph
